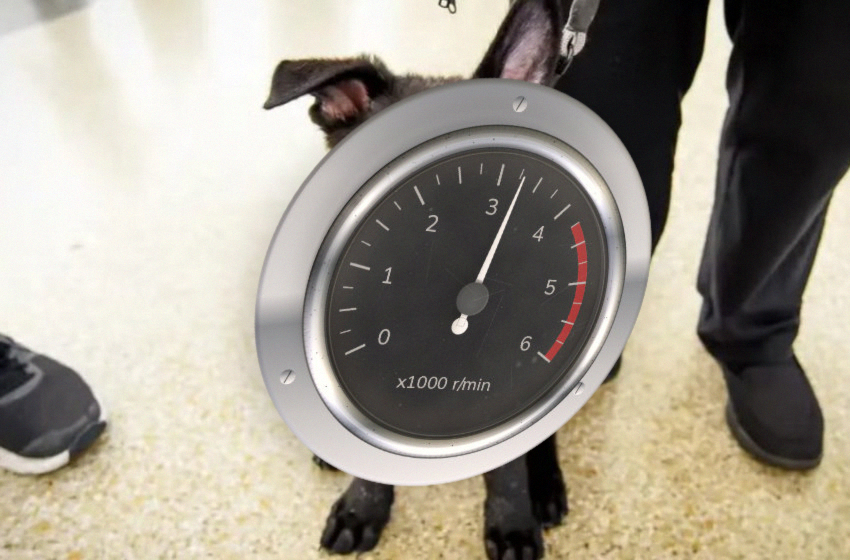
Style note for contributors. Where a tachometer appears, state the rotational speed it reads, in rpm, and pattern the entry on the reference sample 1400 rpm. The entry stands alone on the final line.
3250 rpm
